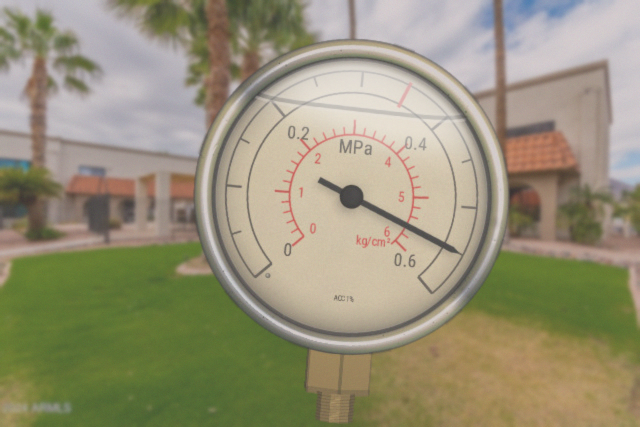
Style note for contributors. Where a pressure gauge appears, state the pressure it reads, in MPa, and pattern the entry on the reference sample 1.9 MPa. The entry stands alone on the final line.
0.55 MPa
